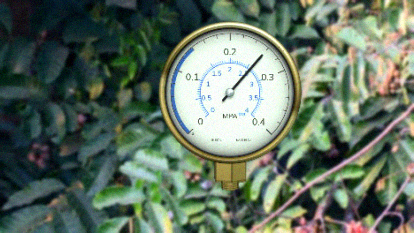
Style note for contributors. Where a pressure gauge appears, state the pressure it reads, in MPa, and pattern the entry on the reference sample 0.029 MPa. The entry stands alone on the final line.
0.26 MPa
